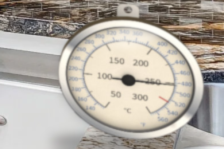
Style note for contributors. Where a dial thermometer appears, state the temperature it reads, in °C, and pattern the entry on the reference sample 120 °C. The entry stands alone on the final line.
250 °C
